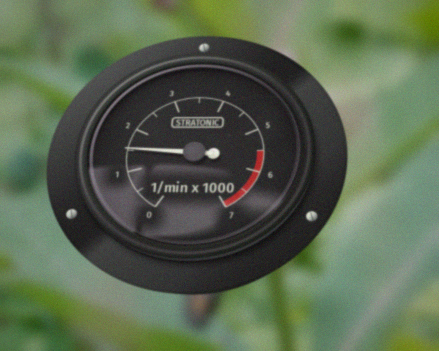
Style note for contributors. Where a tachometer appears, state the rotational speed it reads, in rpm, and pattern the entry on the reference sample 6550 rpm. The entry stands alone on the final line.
1500 rpm
